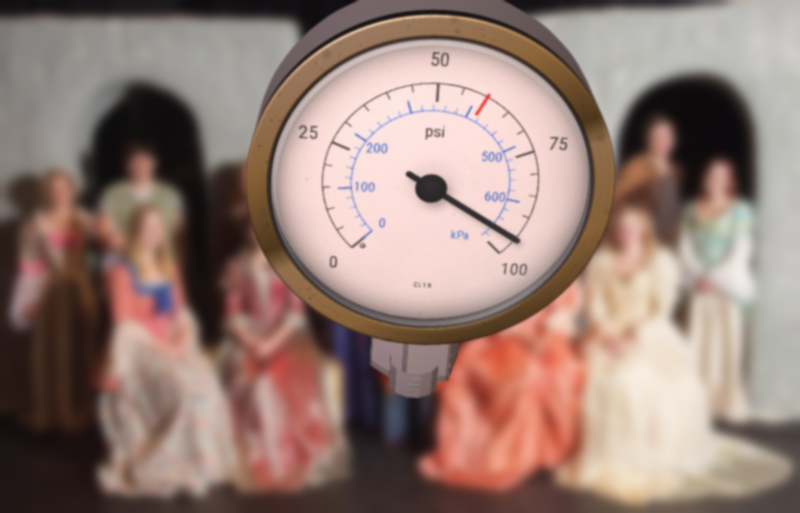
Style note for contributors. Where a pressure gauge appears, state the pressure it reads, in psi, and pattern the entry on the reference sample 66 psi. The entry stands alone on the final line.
95 psi
